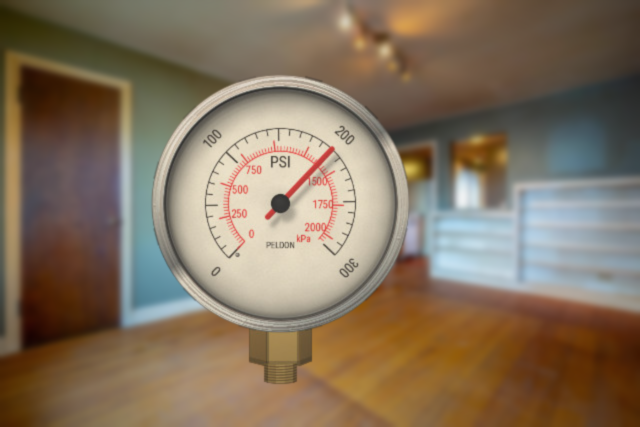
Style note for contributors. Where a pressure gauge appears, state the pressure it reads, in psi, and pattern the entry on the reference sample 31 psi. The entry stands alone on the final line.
200 psi
